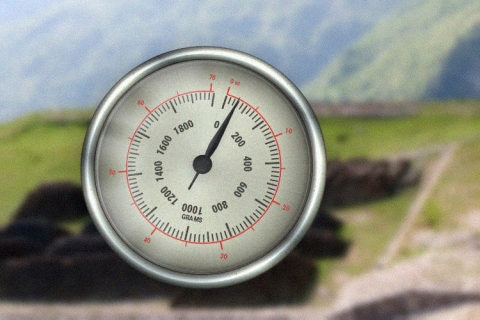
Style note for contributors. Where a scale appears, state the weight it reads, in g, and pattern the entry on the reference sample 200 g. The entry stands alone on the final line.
60 g
